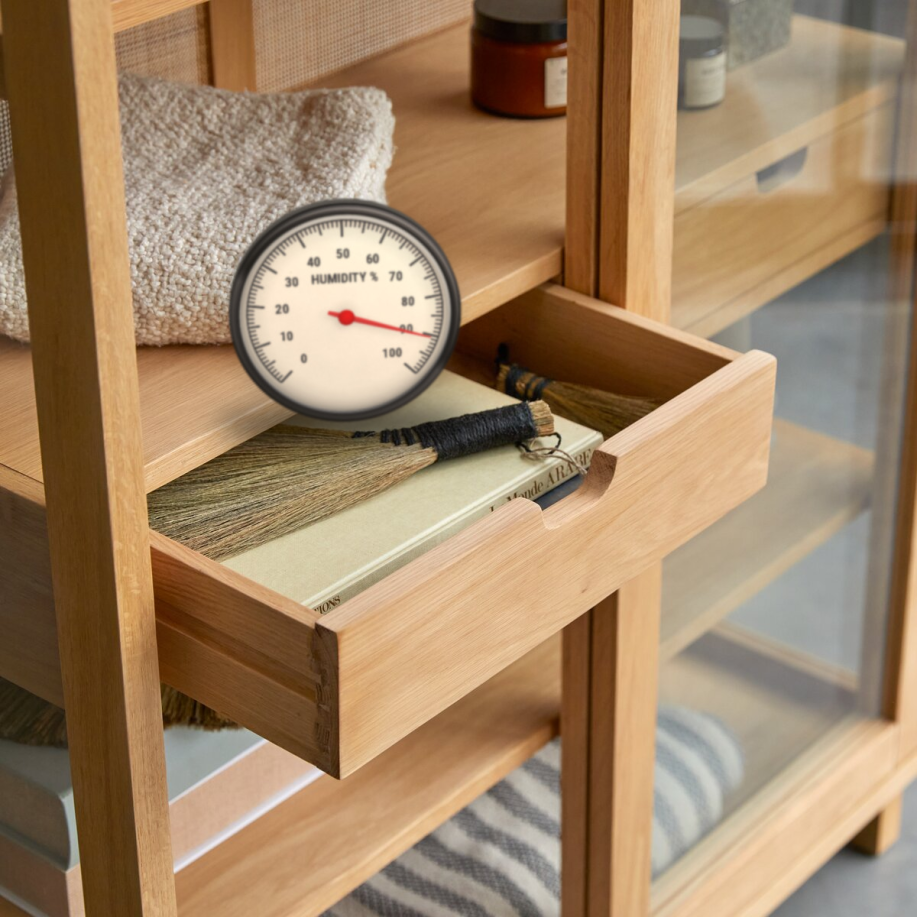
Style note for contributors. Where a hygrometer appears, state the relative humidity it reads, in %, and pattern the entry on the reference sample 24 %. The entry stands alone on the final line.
90 %
